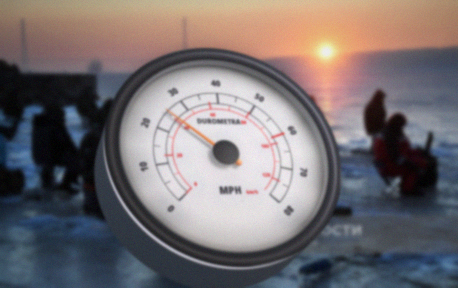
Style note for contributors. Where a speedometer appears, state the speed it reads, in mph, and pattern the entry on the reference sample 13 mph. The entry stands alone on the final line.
25 mph
